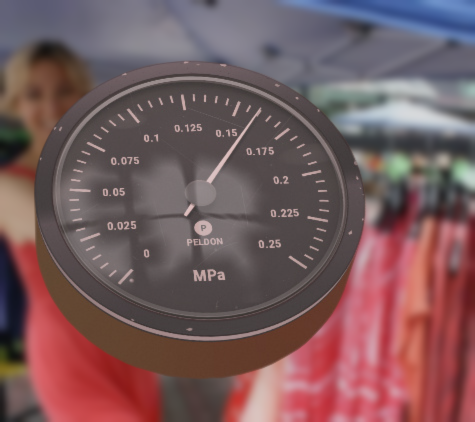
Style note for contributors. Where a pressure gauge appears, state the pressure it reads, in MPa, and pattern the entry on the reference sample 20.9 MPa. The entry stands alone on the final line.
0.16 MPa
